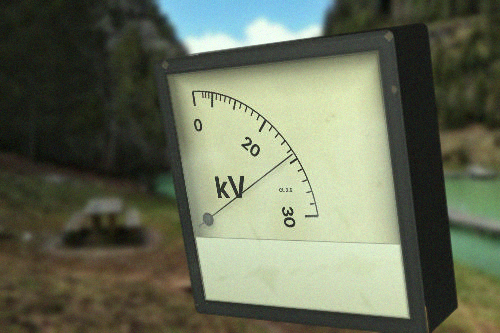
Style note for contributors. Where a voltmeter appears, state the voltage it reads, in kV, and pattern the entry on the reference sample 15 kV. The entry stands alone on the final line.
24.5 kV
